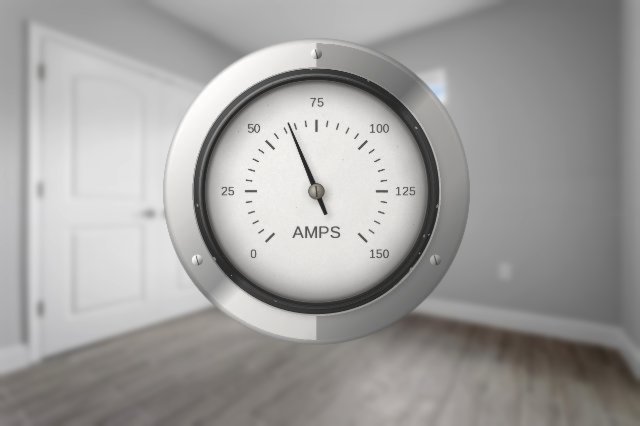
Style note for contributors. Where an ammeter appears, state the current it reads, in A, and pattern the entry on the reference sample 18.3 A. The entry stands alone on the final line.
62.5 A
